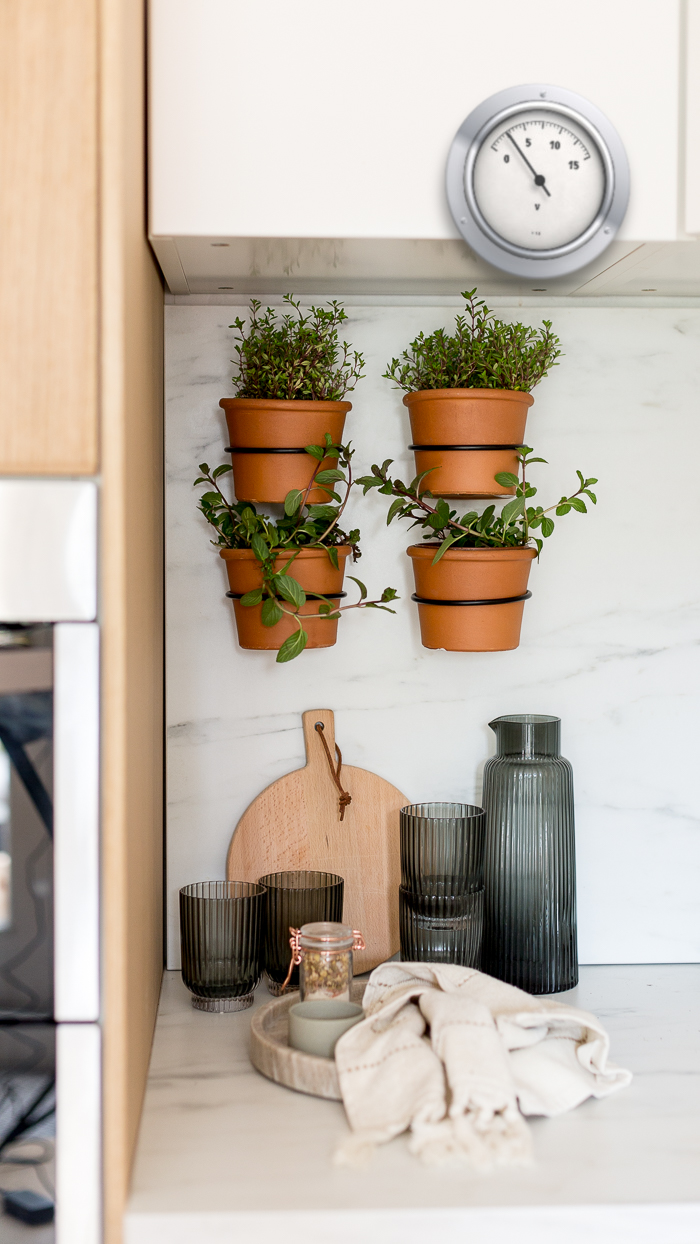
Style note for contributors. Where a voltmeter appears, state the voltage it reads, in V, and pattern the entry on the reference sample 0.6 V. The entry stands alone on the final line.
2.5 V
